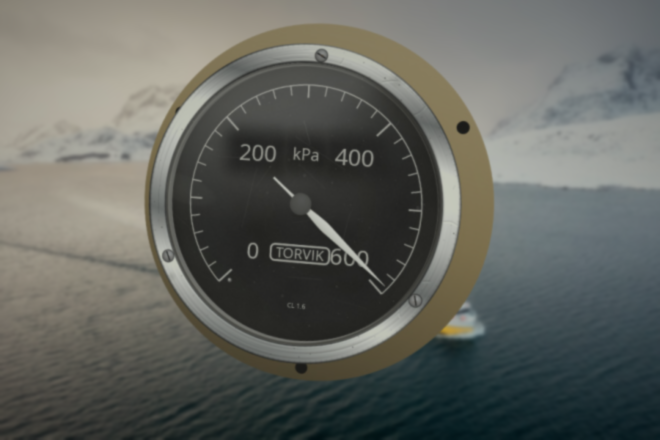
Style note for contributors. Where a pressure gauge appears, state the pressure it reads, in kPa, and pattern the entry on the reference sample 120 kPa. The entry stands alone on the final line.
590 kPa
